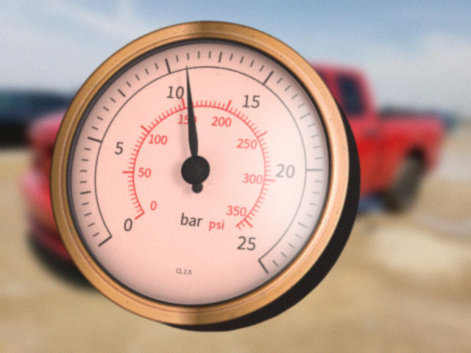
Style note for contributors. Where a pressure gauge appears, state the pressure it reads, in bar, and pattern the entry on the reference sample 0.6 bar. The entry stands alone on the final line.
11 bar
